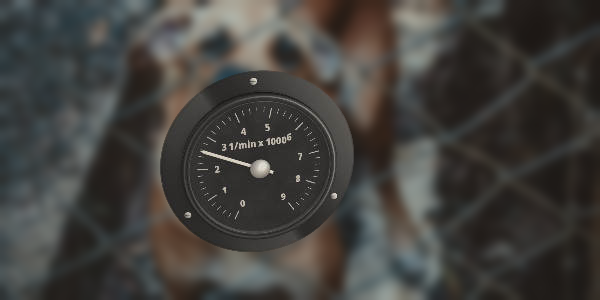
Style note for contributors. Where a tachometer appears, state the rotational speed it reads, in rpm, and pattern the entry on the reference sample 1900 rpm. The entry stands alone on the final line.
2600 rpm
